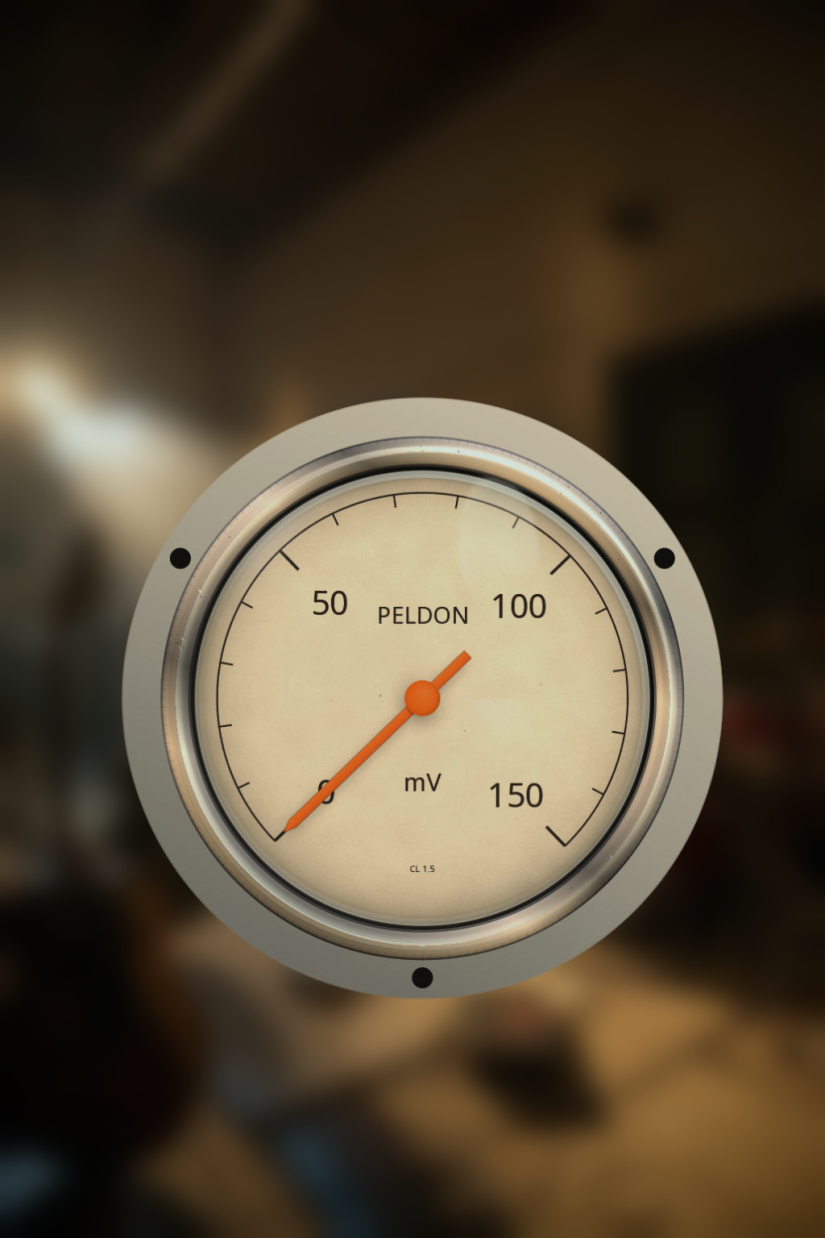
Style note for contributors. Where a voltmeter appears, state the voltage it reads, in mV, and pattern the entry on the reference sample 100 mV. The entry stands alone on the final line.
0 mV
